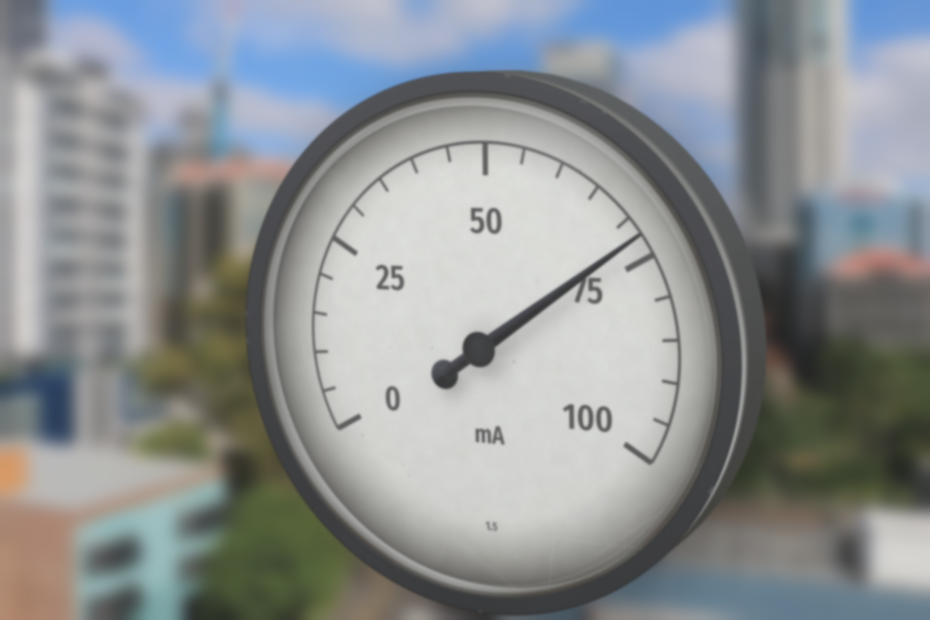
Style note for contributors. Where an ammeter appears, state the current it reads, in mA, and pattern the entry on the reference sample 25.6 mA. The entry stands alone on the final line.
72.5 mA
